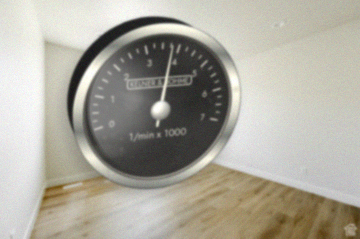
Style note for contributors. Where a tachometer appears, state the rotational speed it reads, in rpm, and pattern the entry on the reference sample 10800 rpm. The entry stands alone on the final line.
3750 rpm
